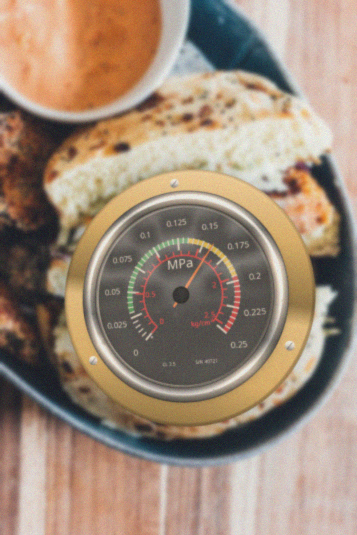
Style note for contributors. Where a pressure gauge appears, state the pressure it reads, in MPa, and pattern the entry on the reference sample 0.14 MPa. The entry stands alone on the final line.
0.16 MPa
